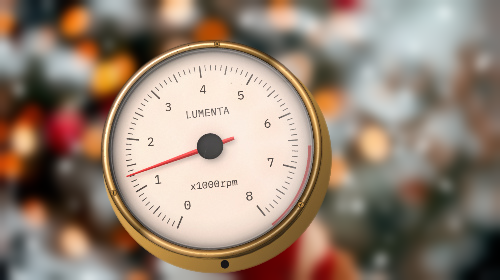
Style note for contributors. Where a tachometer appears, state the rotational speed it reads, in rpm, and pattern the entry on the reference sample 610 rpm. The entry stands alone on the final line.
1300 rpm
